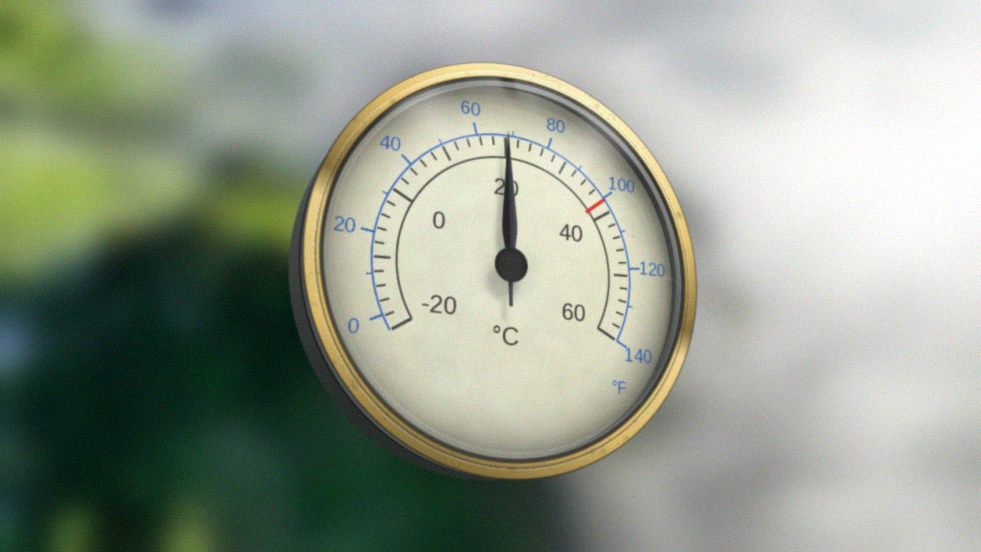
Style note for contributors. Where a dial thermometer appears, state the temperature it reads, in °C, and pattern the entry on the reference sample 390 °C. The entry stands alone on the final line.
20 °C
